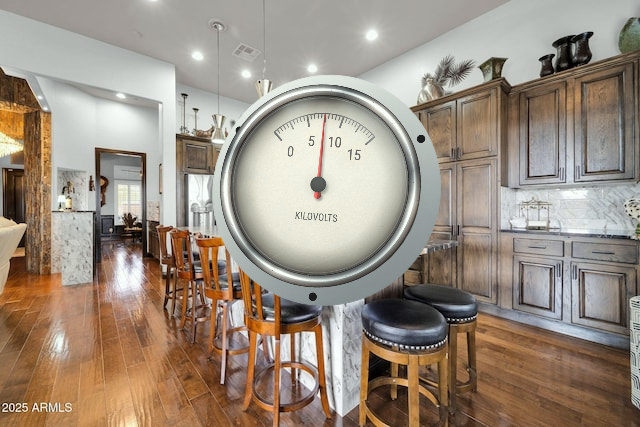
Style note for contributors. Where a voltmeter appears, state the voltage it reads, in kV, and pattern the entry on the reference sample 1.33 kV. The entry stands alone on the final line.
7.5 kV
